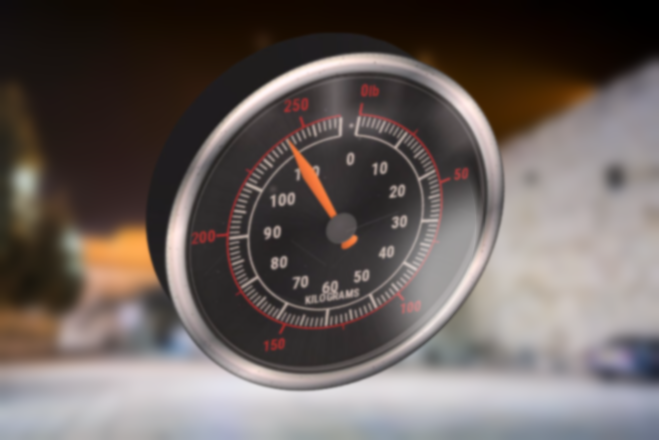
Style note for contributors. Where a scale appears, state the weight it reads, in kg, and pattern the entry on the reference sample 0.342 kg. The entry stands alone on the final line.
110 kg
